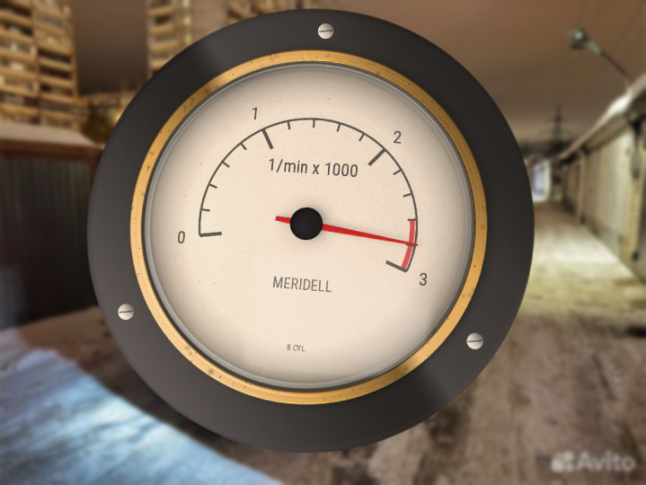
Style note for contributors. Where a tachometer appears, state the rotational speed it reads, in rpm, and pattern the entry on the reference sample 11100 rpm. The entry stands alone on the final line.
2800 rpm
